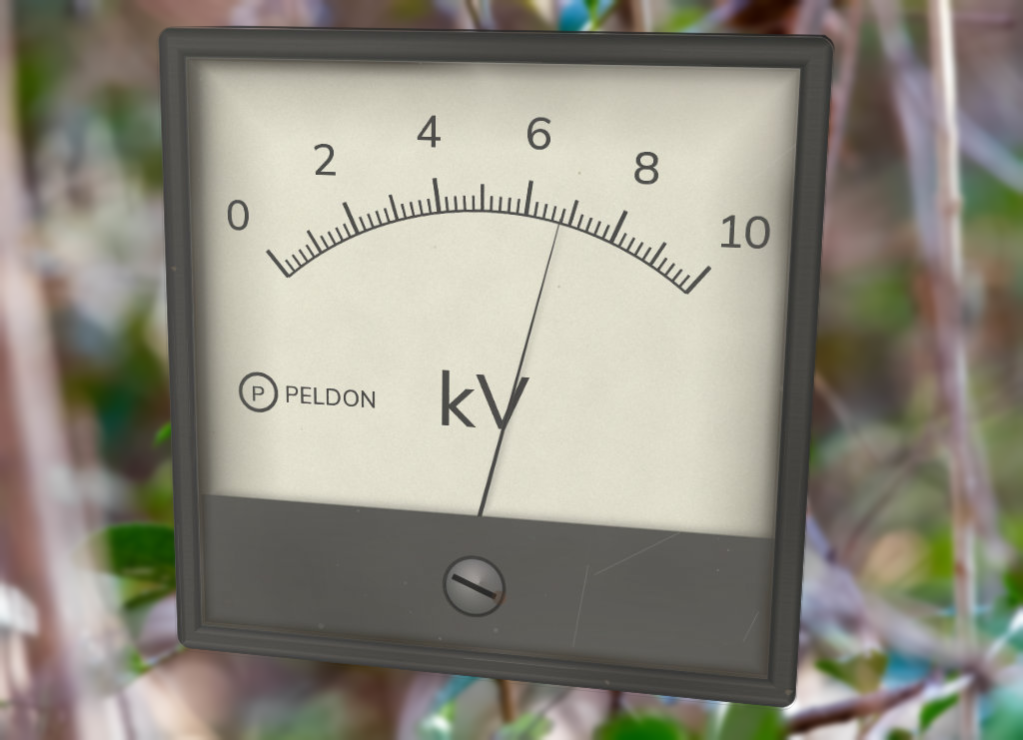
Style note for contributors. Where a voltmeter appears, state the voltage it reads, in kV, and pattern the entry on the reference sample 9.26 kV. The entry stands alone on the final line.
6.8 kV
